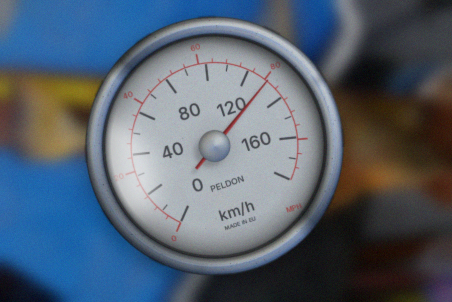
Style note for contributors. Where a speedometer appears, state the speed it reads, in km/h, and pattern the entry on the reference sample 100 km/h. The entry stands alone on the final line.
130 km/h
